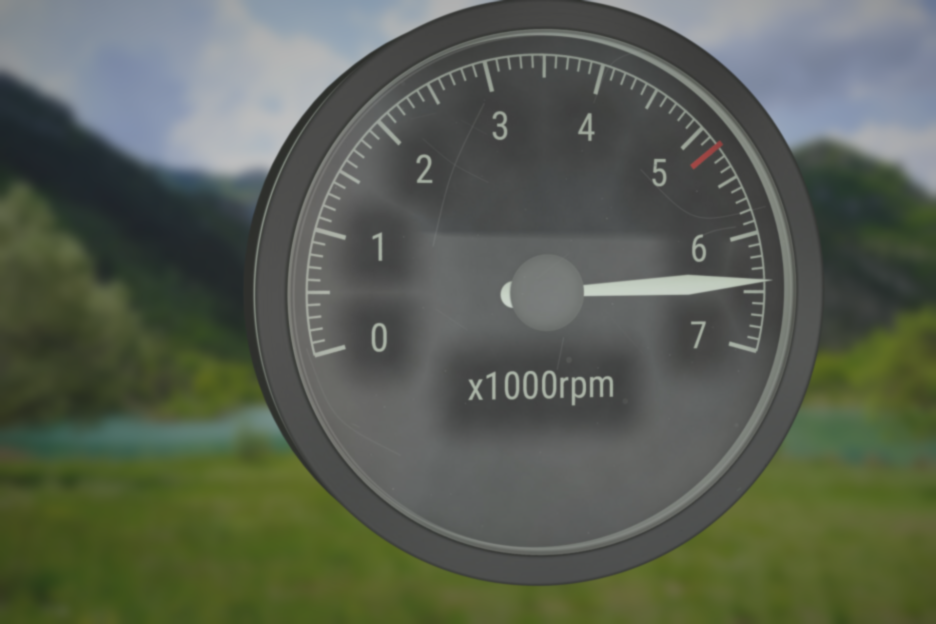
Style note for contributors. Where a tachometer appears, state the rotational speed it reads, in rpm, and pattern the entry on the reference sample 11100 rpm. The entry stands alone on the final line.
6400 rpm
